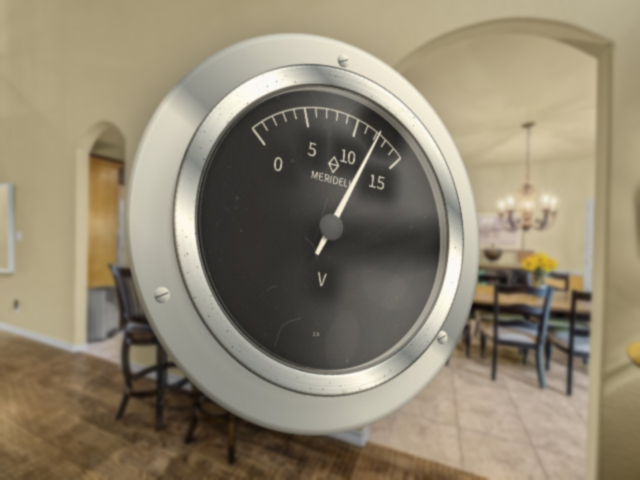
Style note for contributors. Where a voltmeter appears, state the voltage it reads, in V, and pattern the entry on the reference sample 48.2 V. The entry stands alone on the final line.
12 V
